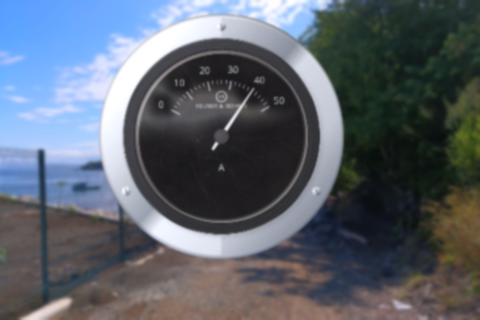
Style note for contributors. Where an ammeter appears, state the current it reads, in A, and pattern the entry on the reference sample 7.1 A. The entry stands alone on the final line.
40 A
